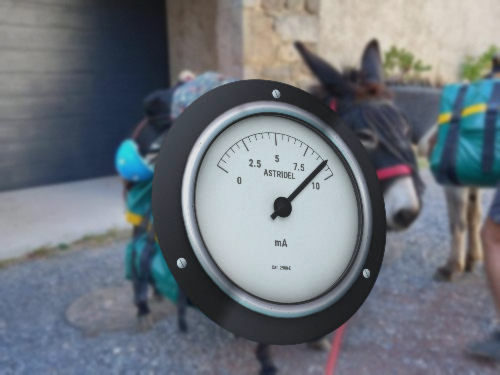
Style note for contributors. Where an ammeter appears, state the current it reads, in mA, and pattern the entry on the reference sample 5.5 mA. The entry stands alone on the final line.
9 mA
